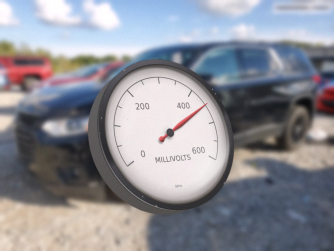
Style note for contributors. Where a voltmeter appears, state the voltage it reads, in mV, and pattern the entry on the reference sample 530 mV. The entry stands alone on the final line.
450 mV
